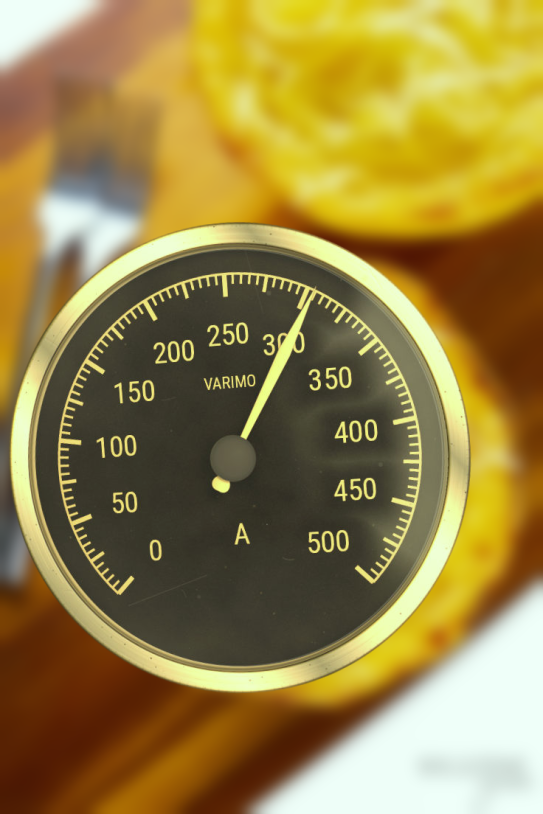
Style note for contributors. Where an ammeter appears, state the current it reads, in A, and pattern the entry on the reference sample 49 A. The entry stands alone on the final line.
305 A
